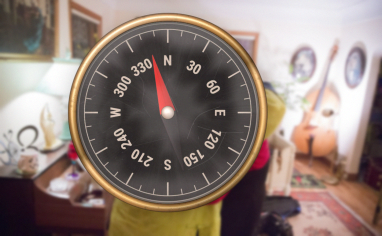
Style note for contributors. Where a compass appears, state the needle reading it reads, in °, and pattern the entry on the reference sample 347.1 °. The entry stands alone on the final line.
345 °
